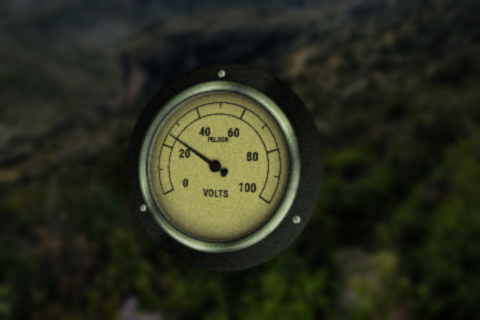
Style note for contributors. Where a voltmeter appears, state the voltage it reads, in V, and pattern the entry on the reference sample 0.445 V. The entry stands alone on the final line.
25 V
